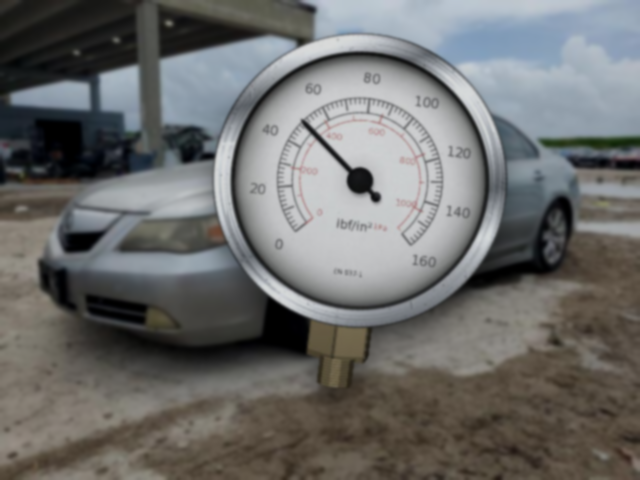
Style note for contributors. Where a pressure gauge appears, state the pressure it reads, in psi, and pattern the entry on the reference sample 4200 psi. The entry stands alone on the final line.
50 psi
